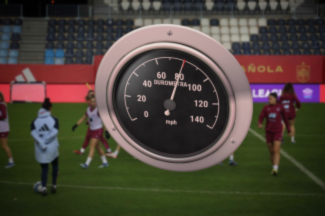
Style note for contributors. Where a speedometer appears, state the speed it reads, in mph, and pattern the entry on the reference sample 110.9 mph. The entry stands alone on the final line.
80 mph
